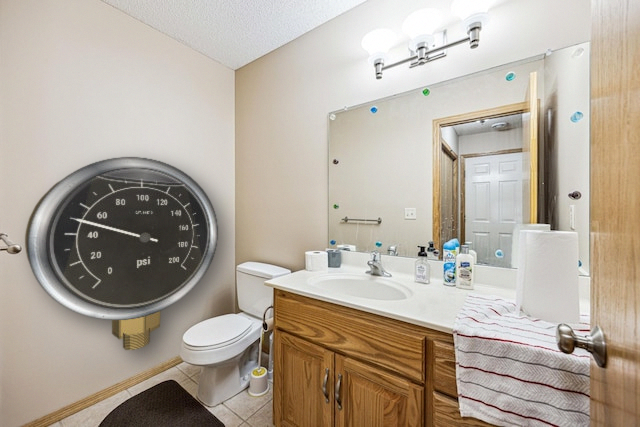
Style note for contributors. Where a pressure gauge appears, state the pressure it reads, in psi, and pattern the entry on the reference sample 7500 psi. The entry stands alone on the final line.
50 psi
